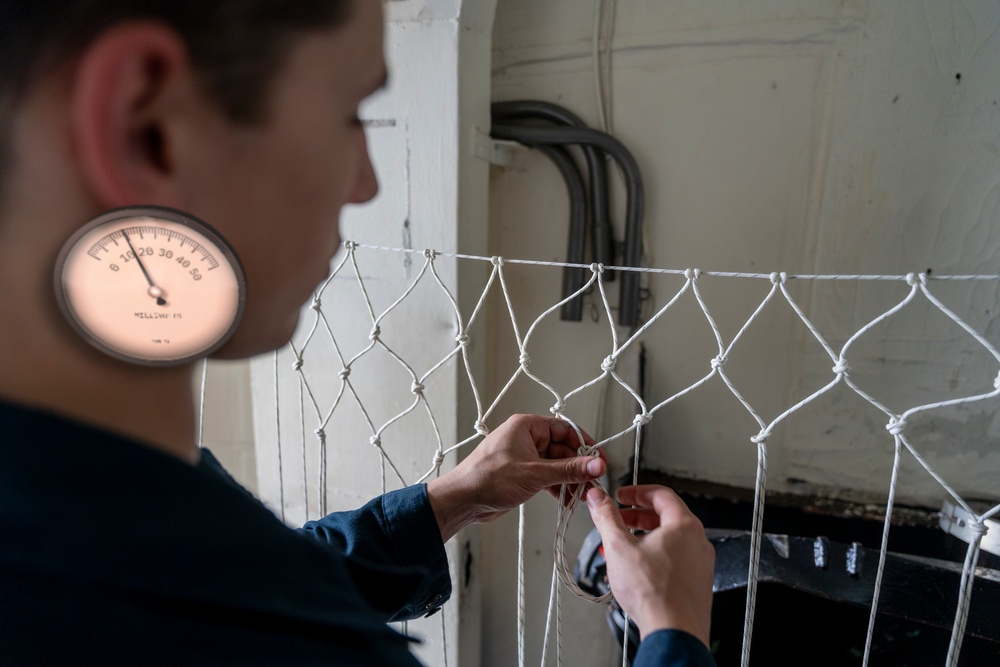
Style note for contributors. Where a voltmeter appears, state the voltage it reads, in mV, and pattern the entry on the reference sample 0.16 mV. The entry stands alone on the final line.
15 mV
